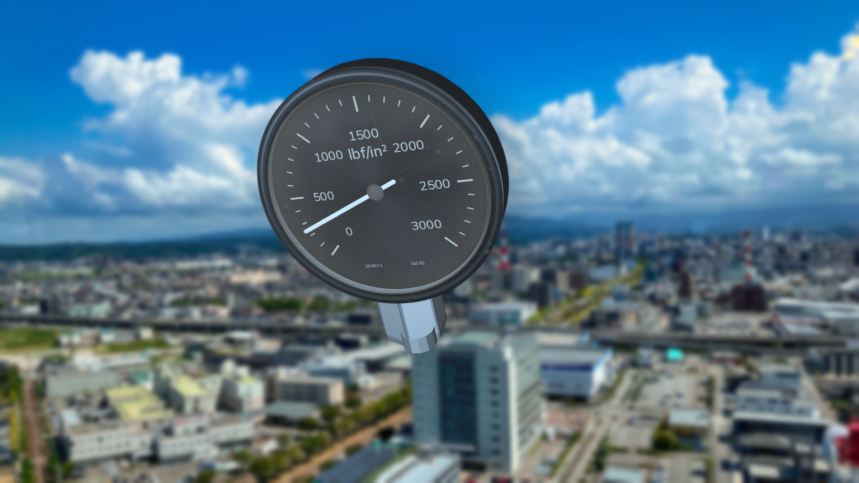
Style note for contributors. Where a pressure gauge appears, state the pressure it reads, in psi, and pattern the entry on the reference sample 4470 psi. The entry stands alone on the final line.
250 psi
